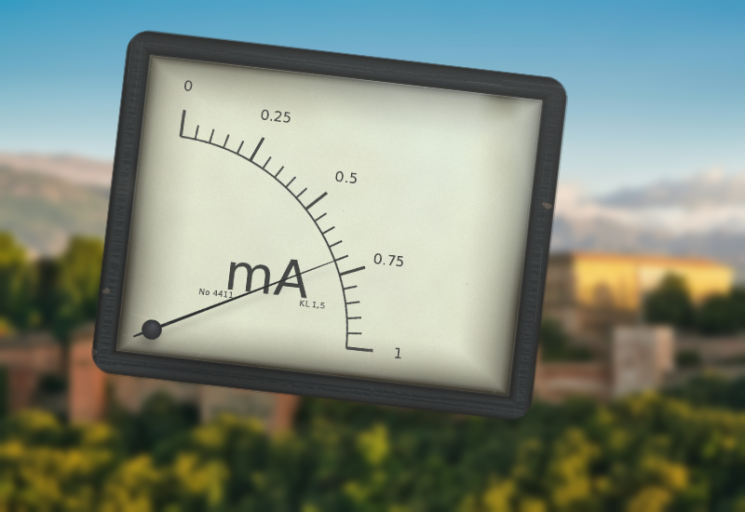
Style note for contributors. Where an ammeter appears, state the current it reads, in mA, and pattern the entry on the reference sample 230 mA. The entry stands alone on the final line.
0.7 mA
